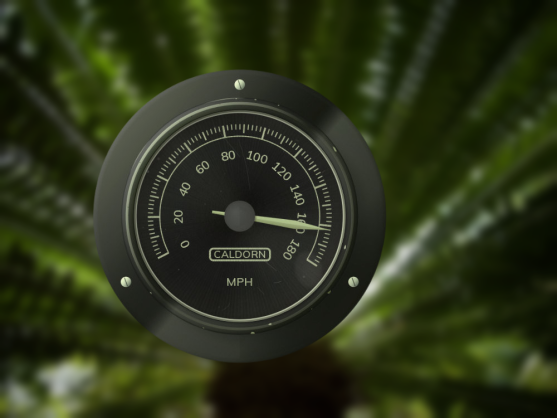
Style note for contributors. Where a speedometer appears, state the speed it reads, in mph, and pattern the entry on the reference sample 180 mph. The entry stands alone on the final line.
162 mph
